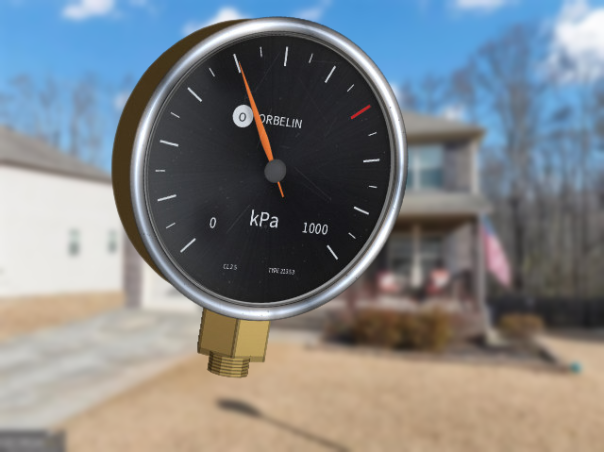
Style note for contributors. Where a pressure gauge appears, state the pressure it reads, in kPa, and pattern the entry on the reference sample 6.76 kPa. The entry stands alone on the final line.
400 kPa
